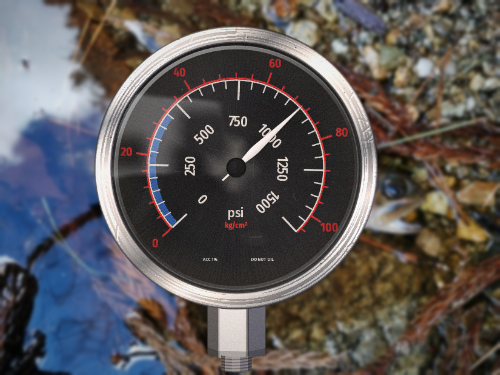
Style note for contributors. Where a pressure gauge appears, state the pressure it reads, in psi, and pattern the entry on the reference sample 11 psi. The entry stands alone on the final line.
1000 psi
